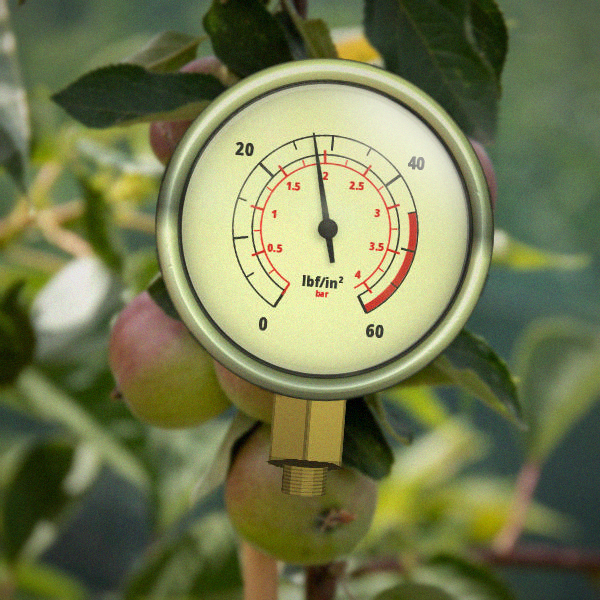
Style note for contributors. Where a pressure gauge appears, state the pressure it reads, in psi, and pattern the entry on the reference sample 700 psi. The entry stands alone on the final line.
27.5 psi
